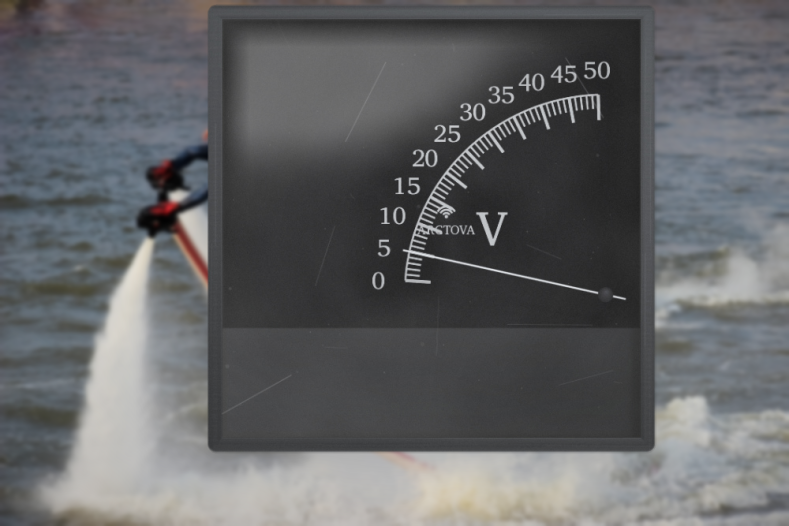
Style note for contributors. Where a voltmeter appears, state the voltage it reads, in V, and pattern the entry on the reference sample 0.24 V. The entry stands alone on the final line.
5 V
